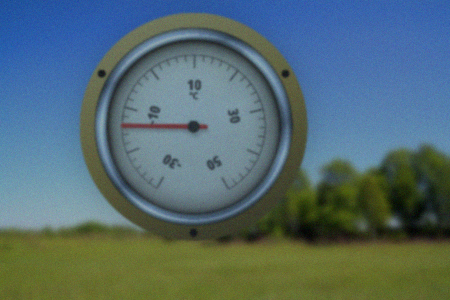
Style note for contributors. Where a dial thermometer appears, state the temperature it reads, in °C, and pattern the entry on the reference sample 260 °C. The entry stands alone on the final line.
-14 °C
